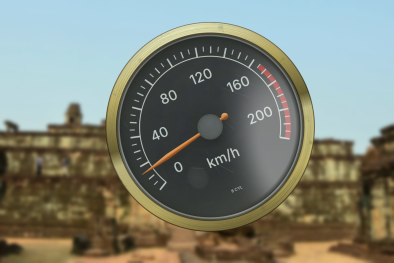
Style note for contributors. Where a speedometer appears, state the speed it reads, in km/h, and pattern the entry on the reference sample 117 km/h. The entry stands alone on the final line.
15 km/h
